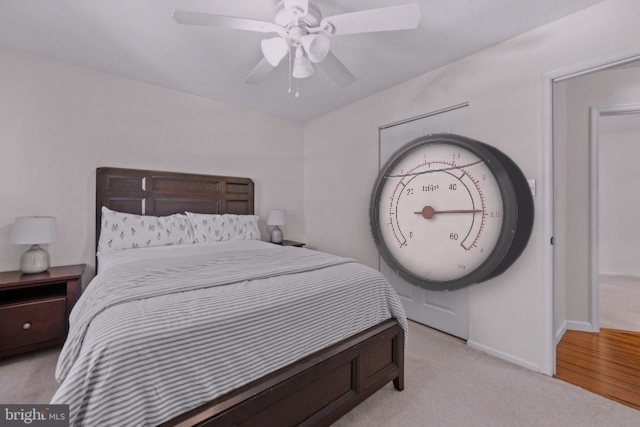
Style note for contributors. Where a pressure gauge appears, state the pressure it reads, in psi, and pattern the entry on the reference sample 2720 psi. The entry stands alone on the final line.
50 psi
